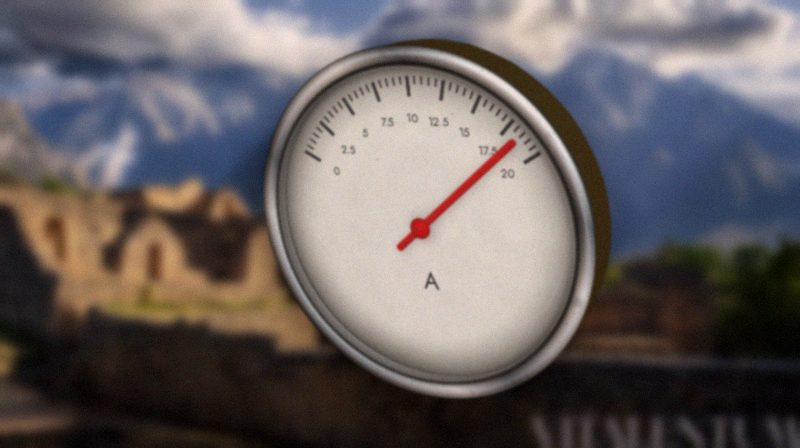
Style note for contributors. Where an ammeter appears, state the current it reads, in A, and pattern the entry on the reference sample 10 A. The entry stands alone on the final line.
18.5 A
